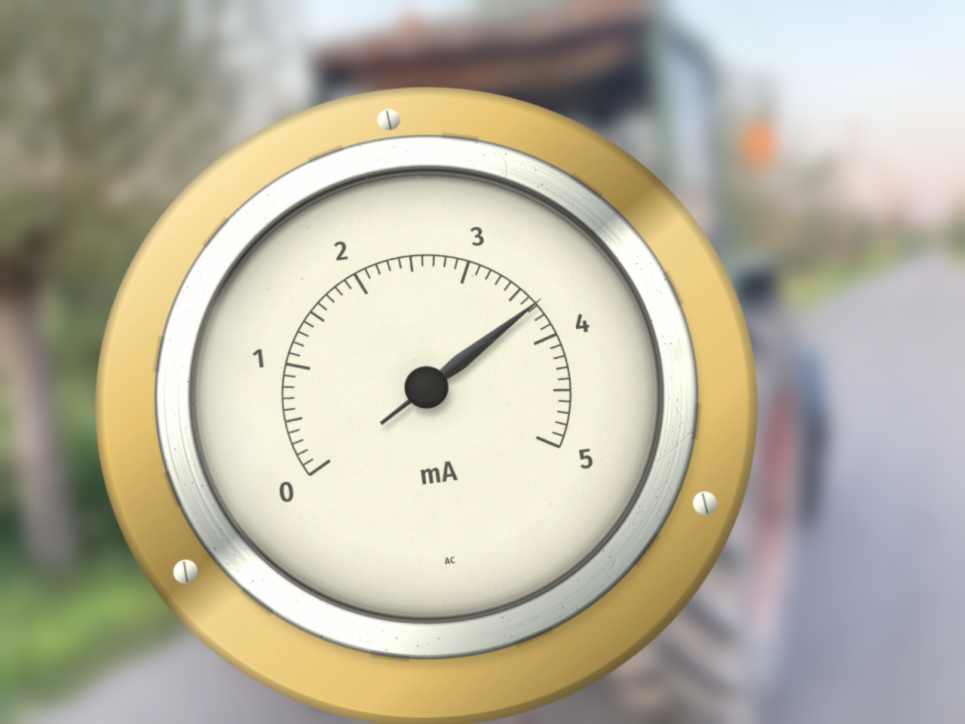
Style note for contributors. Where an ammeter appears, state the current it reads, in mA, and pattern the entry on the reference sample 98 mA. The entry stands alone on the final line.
3.7 mA
